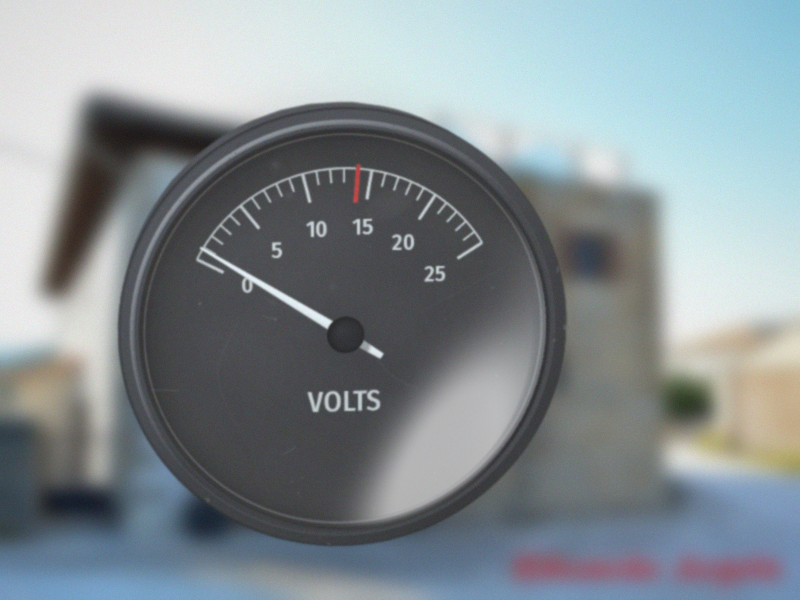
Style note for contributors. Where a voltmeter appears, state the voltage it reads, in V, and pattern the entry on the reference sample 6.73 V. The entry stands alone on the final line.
1 V
